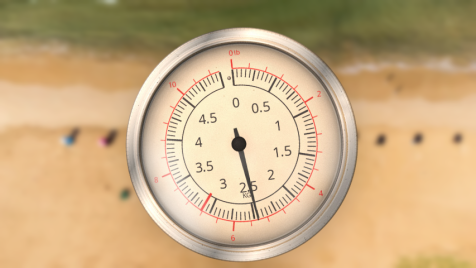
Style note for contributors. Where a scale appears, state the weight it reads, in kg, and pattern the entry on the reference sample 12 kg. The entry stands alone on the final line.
2.45 kg
